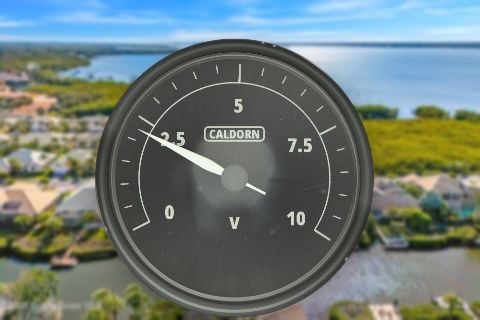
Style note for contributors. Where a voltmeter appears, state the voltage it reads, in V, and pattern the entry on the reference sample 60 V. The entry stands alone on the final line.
2.25 V
